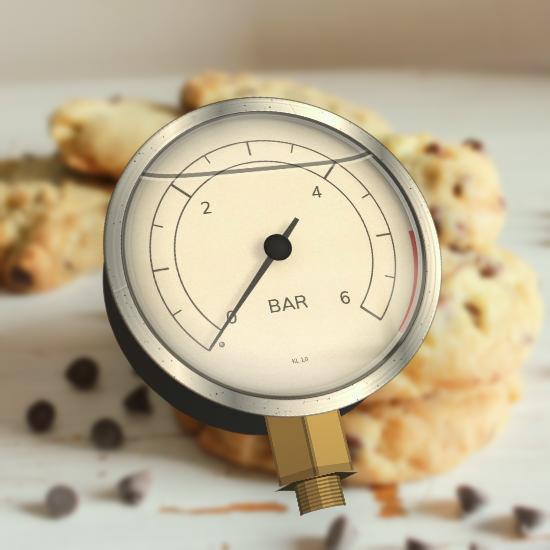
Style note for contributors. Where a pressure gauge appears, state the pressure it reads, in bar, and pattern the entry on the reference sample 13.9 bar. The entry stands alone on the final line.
0 bar
